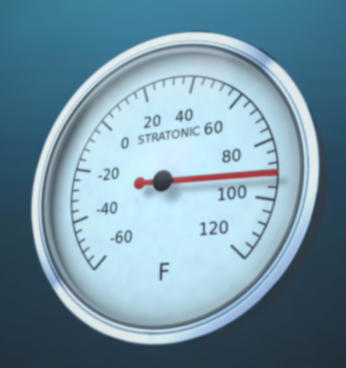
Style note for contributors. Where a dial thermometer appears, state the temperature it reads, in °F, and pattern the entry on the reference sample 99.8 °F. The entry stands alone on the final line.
92 °F
